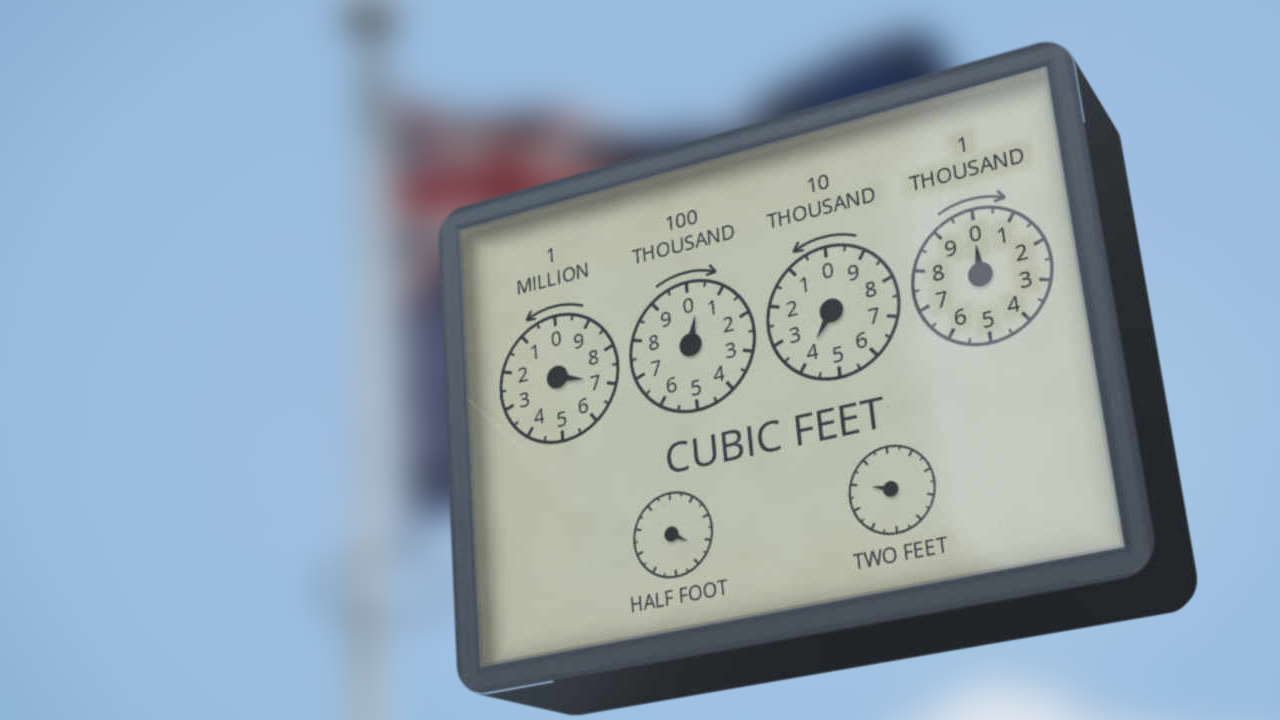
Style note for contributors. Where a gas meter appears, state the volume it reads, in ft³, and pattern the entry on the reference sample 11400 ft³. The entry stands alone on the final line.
704000 ft³
